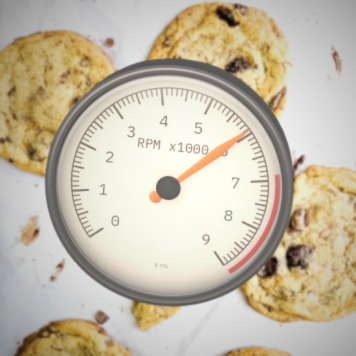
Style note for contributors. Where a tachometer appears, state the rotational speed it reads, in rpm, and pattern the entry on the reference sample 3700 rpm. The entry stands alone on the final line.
5900 rpm
